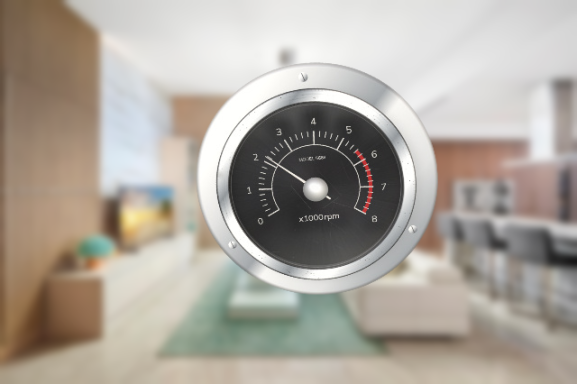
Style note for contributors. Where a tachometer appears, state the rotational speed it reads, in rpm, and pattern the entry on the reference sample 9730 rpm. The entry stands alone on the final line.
2200 rpm
